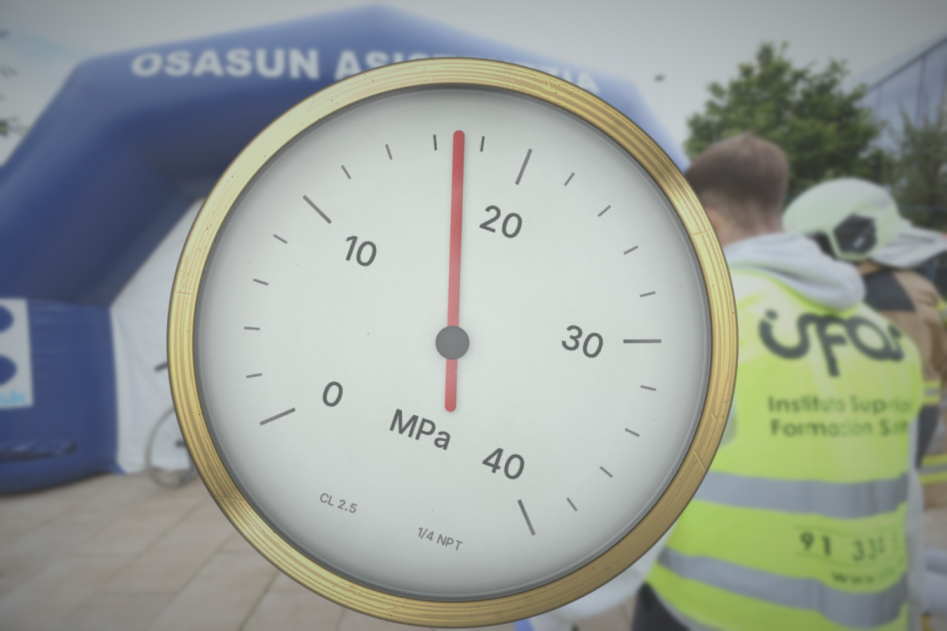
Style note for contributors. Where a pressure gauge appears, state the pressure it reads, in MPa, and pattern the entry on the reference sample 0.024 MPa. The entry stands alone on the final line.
17 MPa
